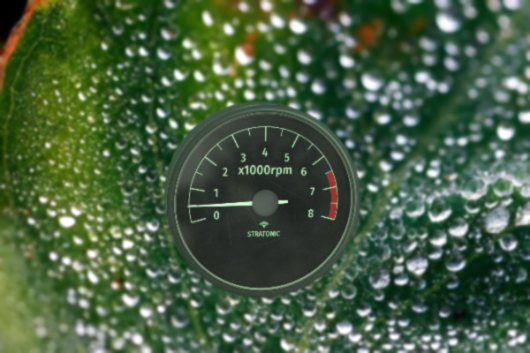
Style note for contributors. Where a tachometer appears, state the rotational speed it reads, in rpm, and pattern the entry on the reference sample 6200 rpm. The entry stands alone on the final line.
500 rpm
